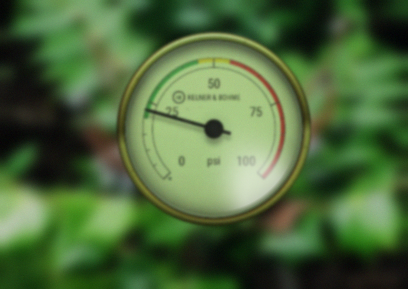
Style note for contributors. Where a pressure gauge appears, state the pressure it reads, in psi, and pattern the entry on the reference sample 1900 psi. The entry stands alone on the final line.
22.5 psi
